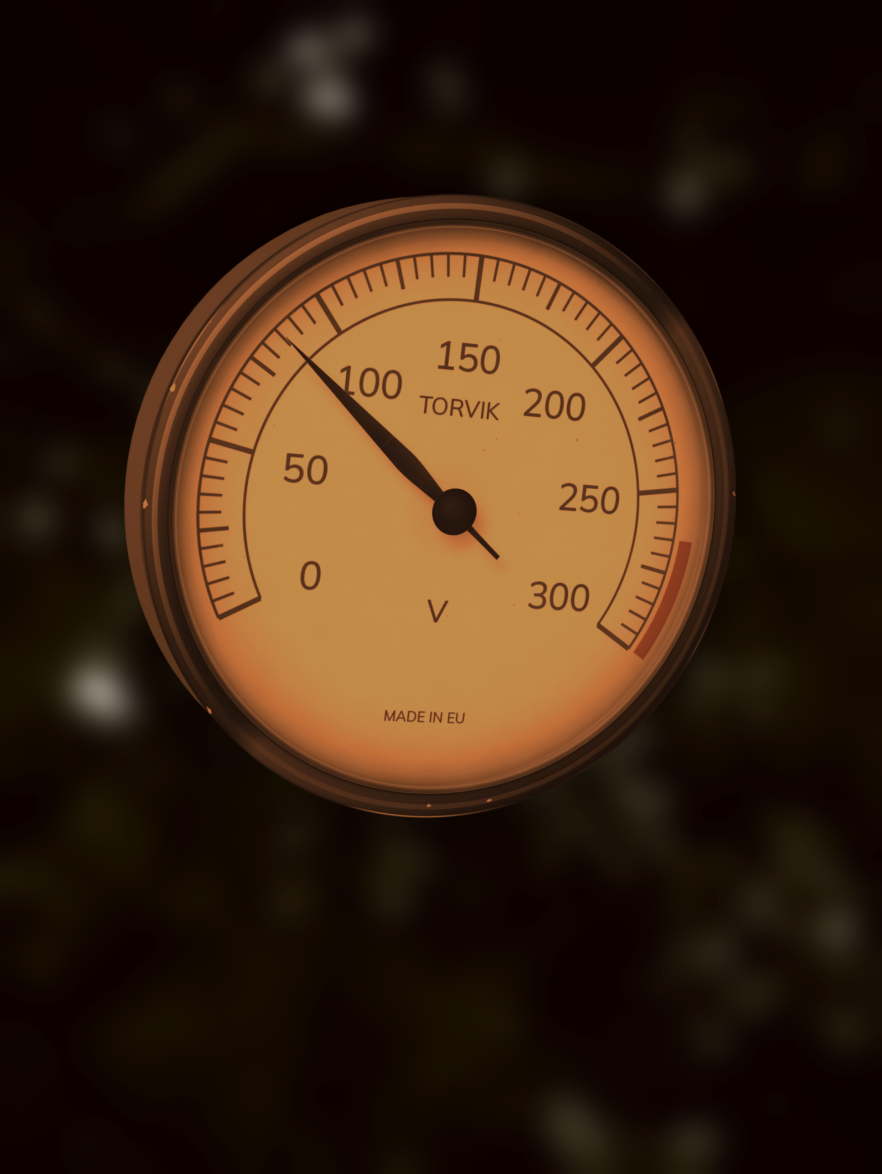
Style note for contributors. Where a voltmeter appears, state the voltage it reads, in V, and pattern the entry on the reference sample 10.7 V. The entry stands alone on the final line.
85 V
